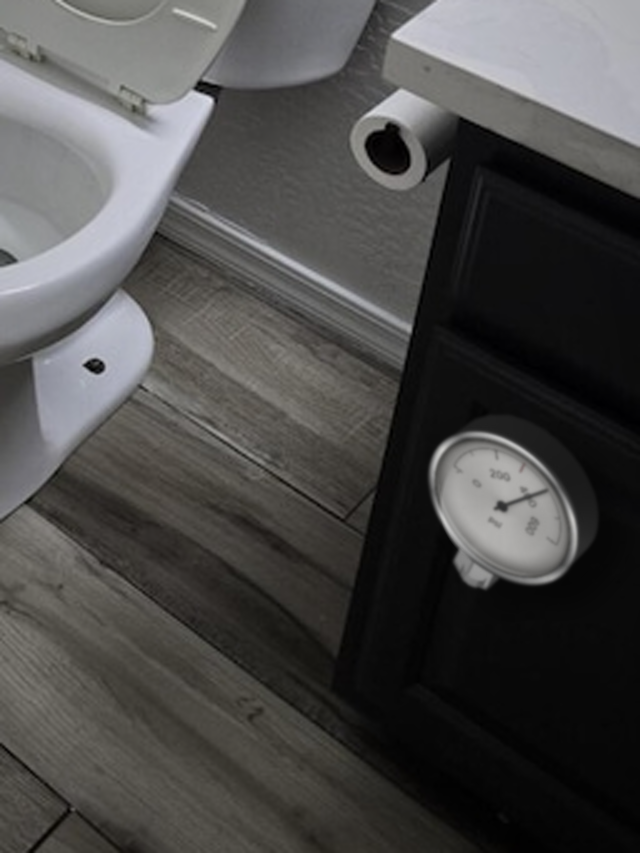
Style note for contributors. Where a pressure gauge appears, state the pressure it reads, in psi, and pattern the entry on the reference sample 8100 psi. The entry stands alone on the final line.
400 psi
